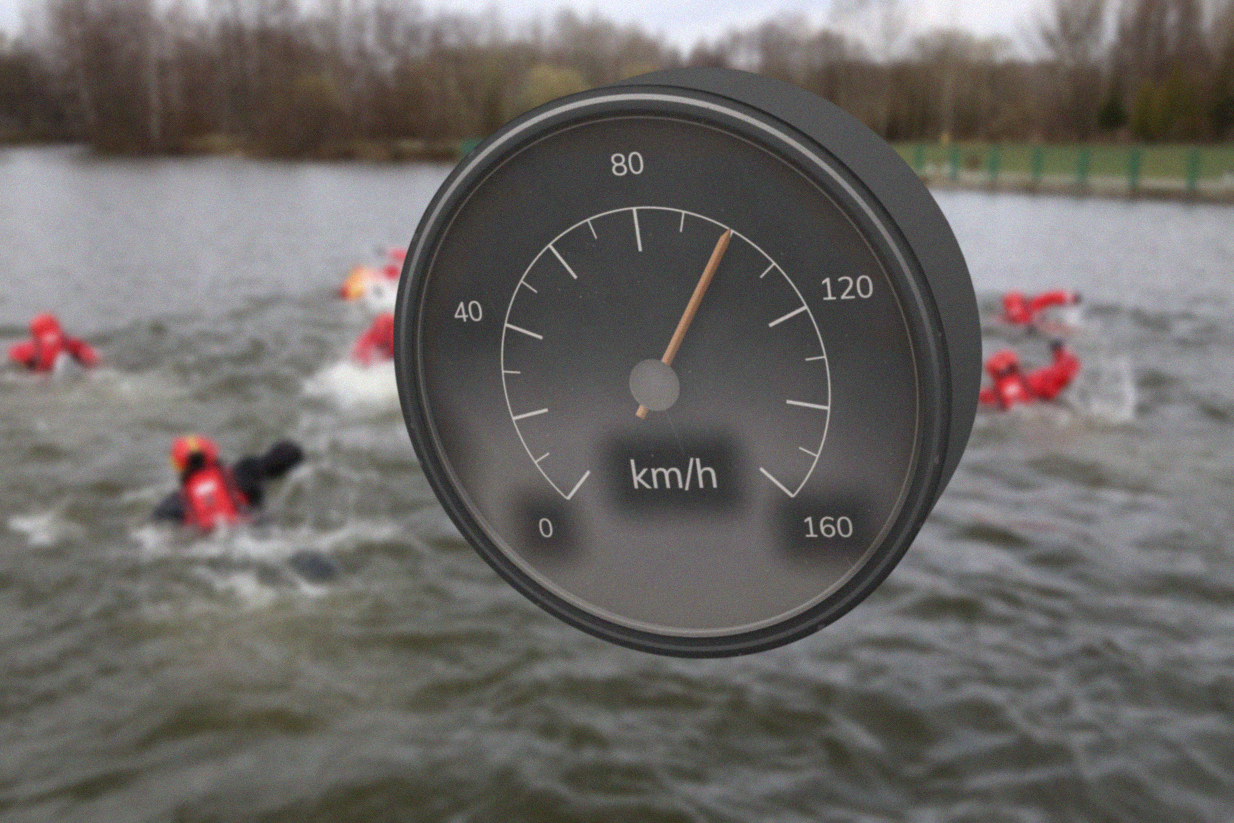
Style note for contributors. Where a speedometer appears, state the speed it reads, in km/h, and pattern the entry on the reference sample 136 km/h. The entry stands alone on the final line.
100 km/h
